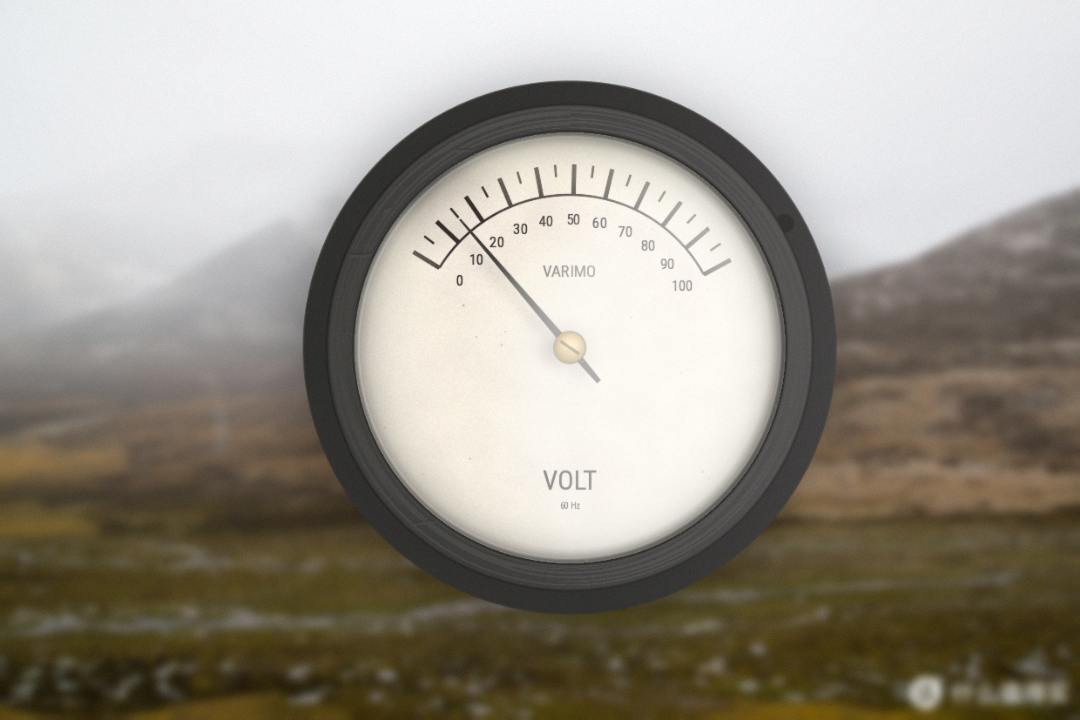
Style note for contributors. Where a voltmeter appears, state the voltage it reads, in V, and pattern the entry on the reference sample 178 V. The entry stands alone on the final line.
15 V
